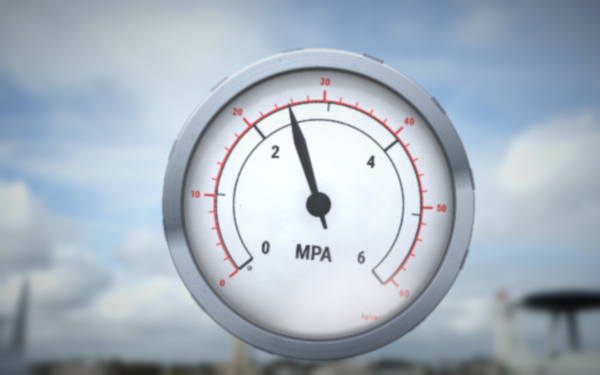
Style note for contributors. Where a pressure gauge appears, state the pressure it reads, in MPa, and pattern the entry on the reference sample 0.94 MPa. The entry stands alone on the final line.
2.5 MPa
